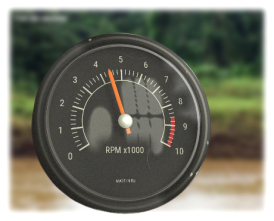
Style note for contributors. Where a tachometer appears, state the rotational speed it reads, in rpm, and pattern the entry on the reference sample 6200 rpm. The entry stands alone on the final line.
4400 rpm
